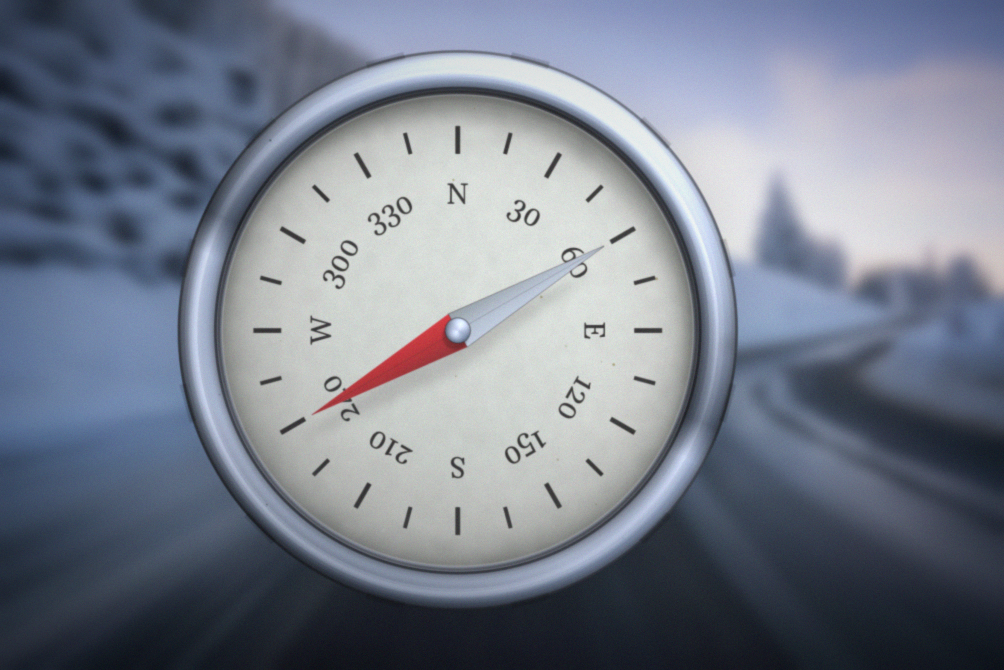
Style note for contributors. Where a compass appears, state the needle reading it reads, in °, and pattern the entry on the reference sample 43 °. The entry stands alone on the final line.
240 °
